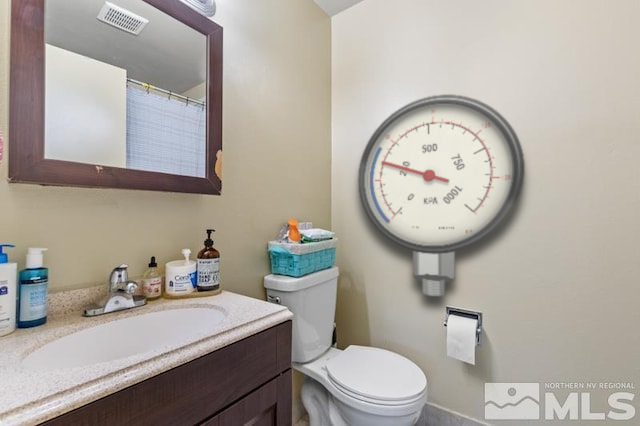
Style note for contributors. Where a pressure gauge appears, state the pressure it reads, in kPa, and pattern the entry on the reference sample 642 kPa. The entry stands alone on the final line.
250 kPa
